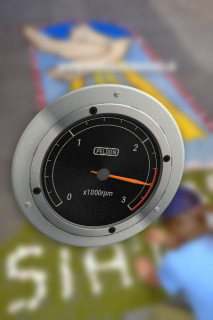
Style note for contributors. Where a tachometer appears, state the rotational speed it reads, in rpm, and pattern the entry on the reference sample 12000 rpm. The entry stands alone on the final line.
2600 rpm
